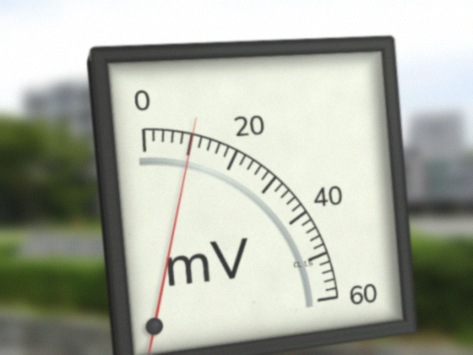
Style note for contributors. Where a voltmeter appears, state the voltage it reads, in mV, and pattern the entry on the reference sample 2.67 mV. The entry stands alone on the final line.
10 mV
